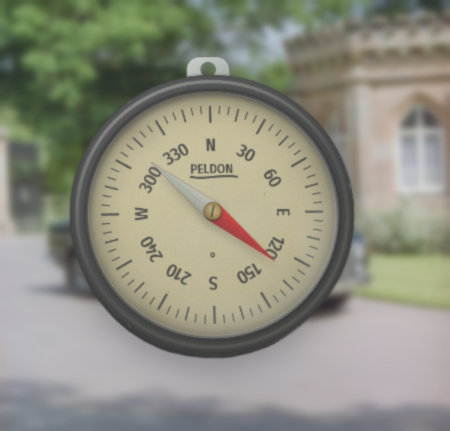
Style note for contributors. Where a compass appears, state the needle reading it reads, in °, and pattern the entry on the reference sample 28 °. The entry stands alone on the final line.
130 °
